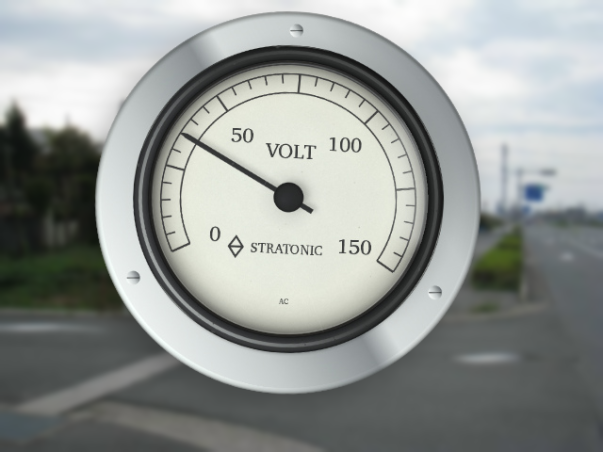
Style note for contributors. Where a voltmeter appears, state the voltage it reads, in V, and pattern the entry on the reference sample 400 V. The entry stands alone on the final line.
35 V
